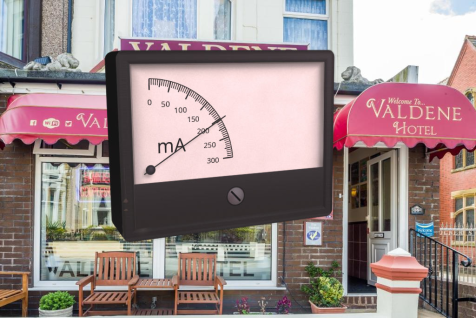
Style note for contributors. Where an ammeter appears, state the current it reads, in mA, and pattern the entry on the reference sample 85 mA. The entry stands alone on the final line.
200 mA
